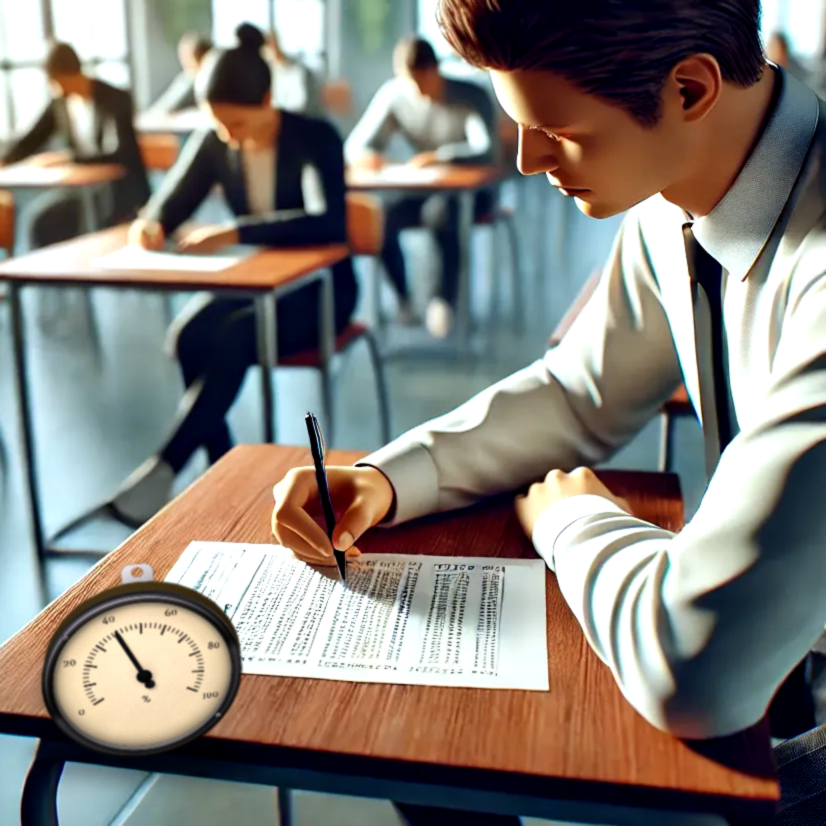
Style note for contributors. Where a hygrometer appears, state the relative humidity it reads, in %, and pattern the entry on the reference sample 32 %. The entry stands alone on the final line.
40 %
